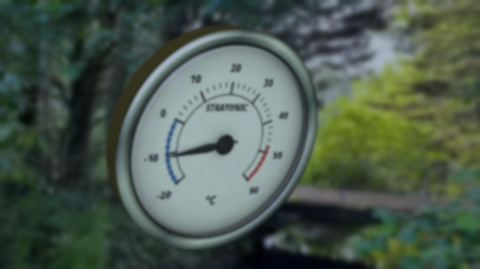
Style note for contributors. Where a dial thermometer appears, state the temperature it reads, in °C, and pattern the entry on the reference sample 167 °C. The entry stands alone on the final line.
-10 °C
